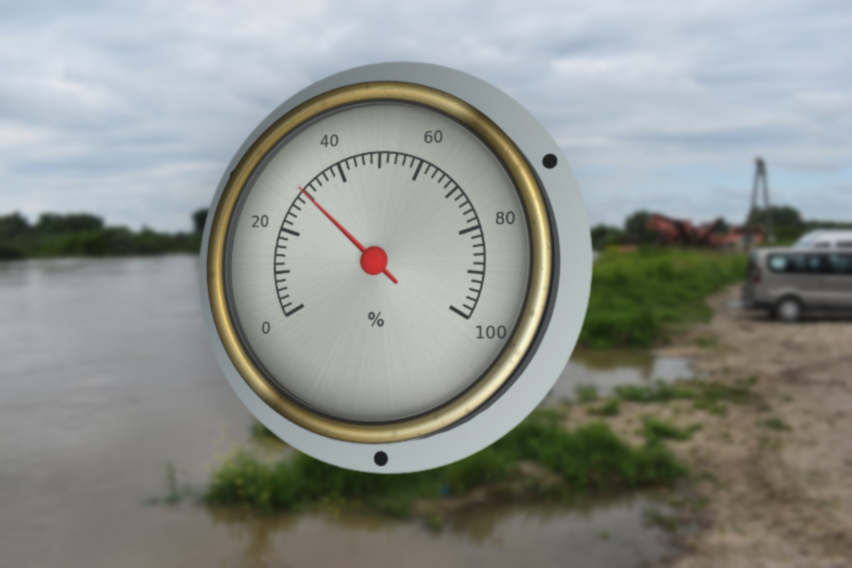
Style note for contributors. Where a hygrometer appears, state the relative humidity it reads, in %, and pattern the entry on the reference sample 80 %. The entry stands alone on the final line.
30 %
